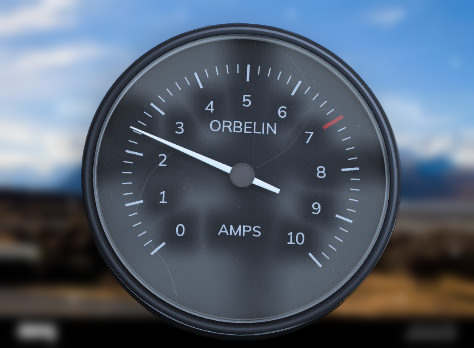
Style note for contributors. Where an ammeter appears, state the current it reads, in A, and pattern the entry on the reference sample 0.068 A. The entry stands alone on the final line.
2.4 A
